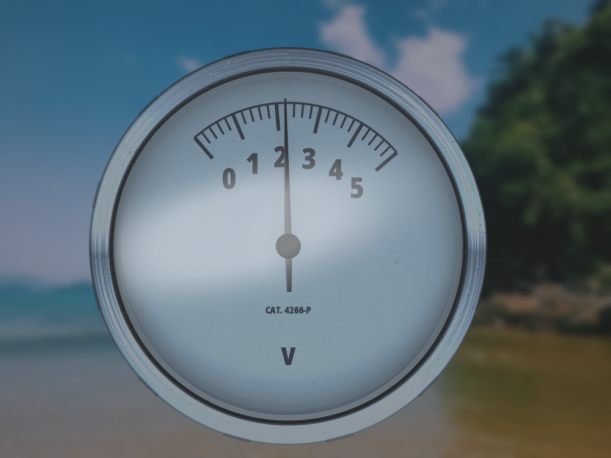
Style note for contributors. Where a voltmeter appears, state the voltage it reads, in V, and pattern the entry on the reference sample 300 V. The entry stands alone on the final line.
2.2 V
